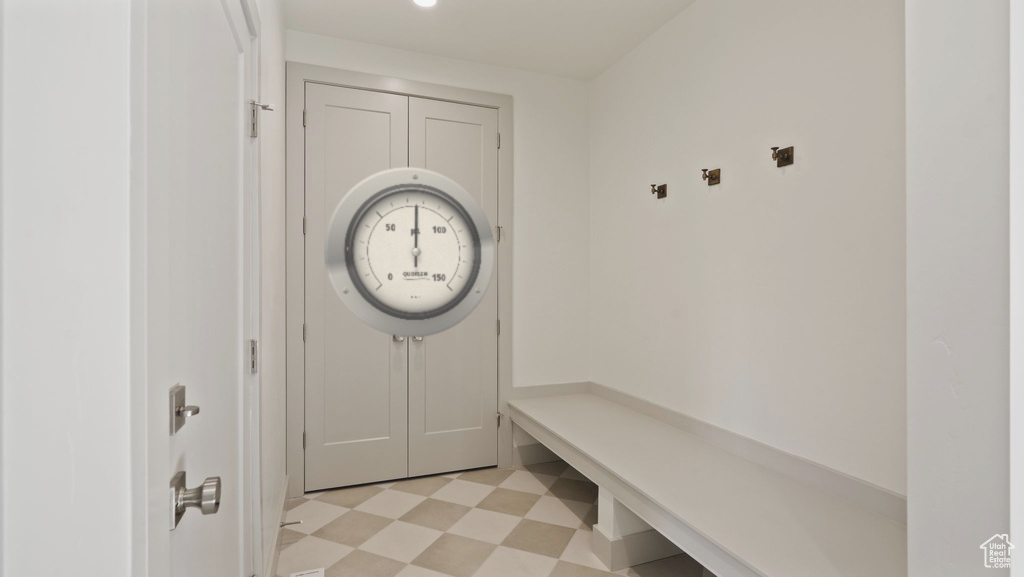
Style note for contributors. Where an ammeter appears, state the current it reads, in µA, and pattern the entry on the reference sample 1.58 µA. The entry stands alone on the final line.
75 µA
